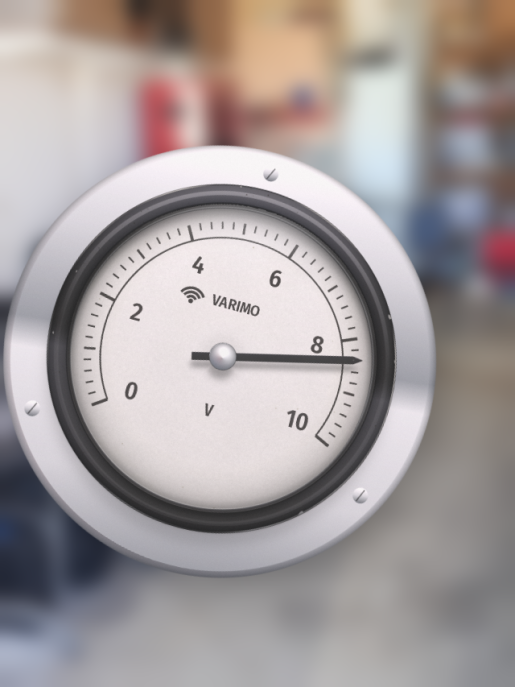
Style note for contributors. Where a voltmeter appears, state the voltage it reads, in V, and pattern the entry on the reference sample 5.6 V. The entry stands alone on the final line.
8.4 V
